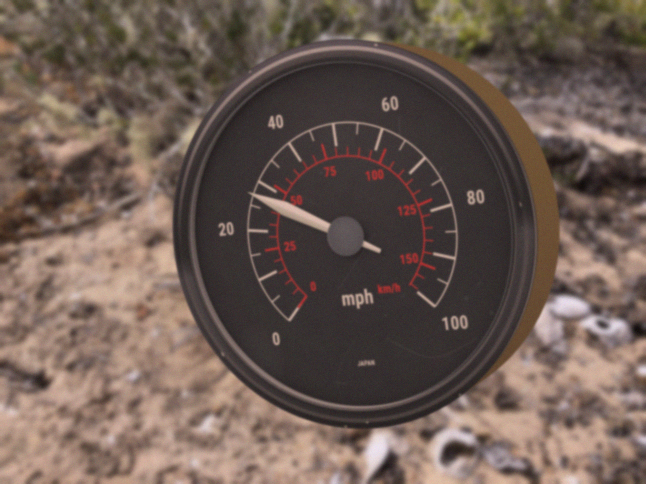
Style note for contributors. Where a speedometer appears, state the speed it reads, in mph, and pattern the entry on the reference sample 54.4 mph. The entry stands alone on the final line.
27.5 mph
